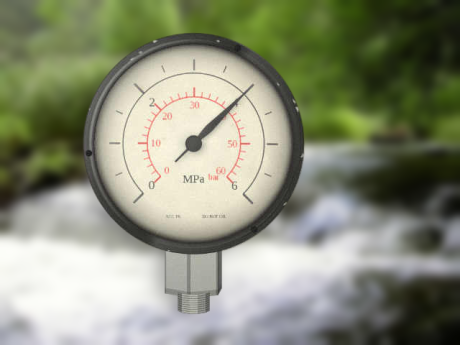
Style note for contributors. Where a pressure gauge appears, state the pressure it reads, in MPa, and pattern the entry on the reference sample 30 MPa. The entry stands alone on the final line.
4 MPa
